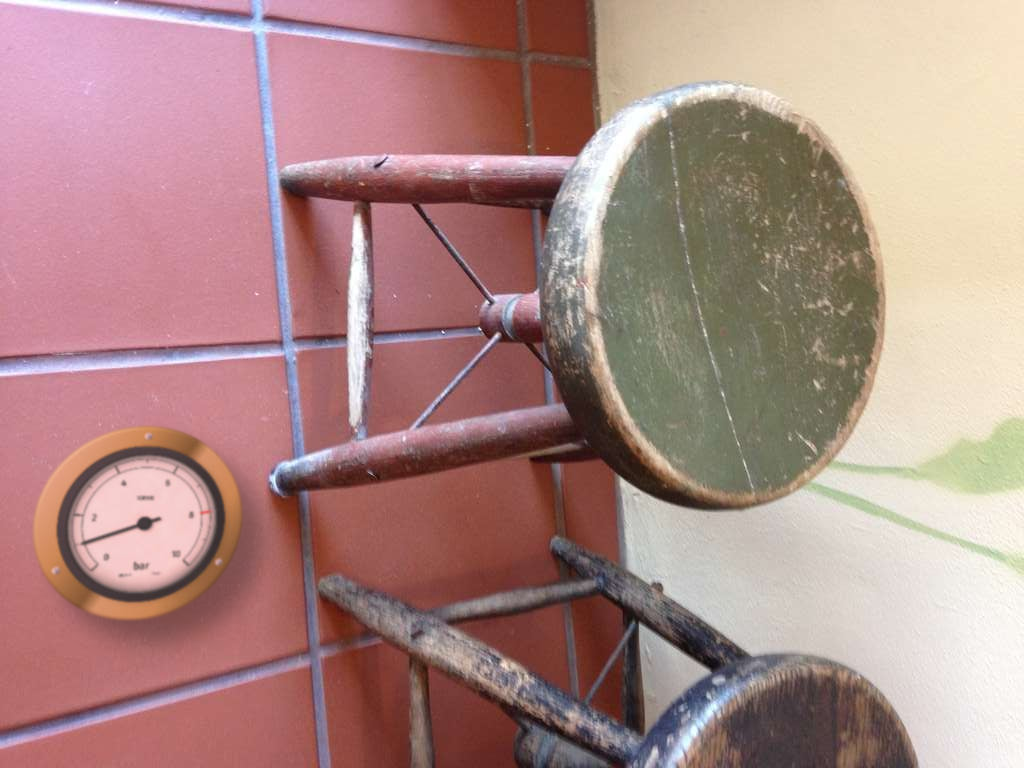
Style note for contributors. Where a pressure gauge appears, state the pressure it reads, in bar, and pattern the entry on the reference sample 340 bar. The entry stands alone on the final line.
1 bar
